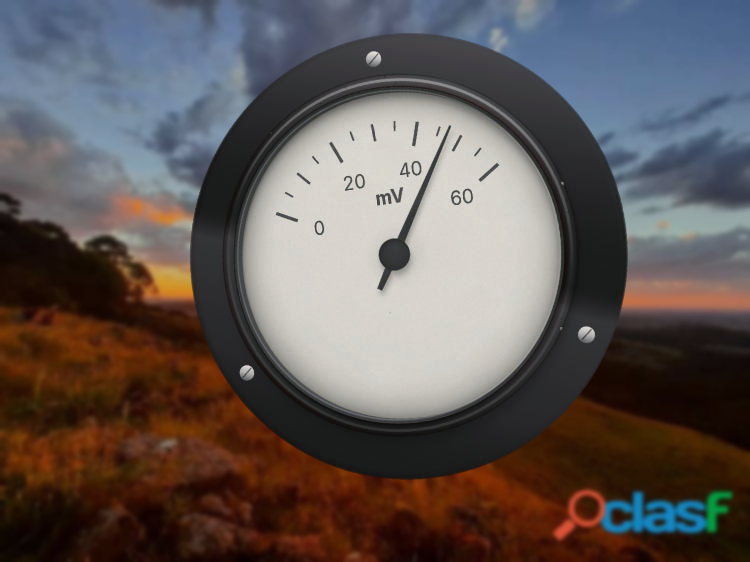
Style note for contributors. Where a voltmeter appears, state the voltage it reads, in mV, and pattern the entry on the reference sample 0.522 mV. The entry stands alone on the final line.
47.5 mV
